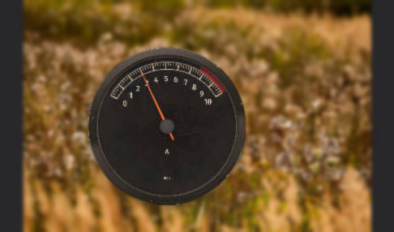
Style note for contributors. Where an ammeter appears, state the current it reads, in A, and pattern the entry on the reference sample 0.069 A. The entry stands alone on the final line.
3 A
